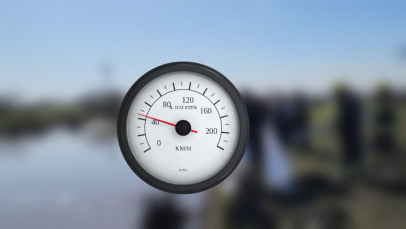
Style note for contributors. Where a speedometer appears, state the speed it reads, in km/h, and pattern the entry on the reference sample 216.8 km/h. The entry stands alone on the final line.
45 km/h
